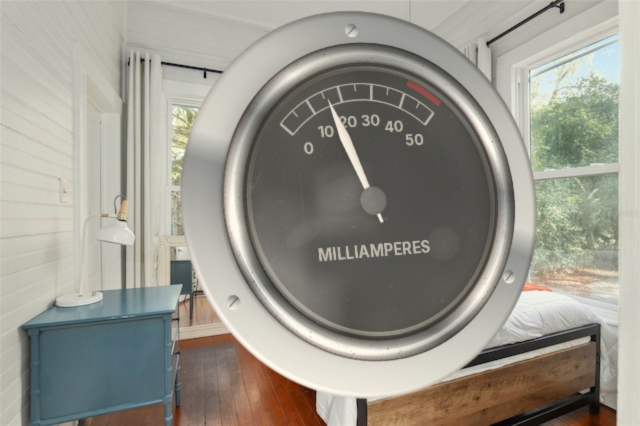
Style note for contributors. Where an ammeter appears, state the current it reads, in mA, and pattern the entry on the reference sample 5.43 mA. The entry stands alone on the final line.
15 mA
